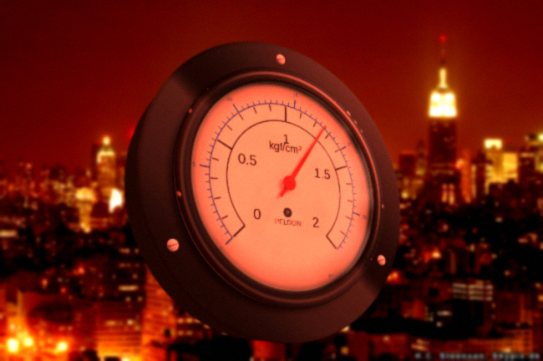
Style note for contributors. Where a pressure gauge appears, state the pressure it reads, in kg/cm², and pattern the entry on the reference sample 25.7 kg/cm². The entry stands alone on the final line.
1.25 kg/cm²
